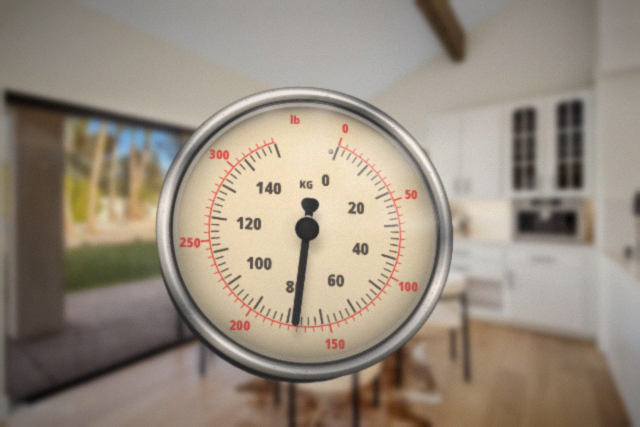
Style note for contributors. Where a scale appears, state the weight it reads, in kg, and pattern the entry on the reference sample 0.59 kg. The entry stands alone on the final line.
78 kg
